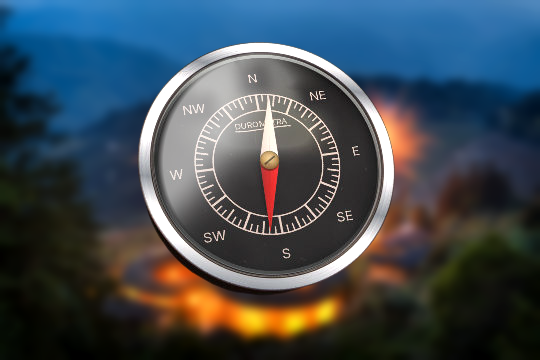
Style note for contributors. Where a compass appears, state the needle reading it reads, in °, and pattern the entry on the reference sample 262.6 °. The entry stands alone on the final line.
190 °
